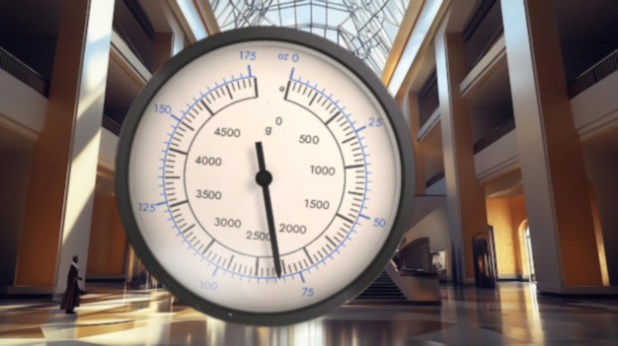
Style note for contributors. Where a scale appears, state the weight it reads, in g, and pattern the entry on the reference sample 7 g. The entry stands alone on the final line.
2300 g
